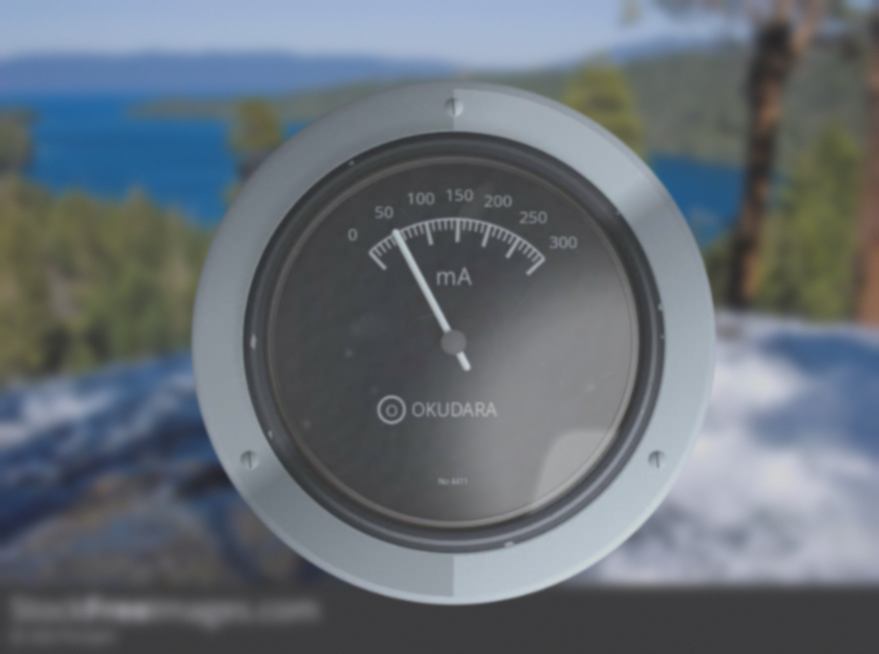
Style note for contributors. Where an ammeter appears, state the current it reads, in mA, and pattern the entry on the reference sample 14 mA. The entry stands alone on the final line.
50 mA
